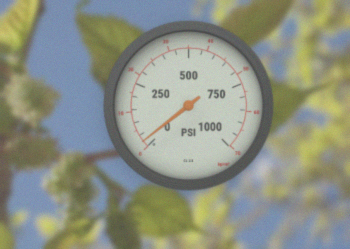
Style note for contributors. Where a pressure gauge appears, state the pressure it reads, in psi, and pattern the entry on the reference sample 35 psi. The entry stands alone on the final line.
25 psi
